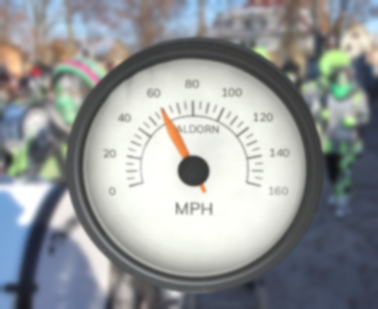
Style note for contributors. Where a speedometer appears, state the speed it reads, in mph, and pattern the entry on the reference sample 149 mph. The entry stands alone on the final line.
60 mph
